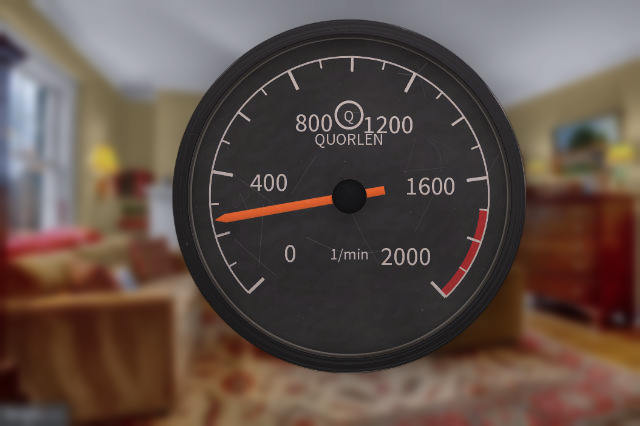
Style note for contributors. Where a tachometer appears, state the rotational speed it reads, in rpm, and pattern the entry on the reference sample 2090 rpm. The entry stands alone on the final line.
250 rpm
